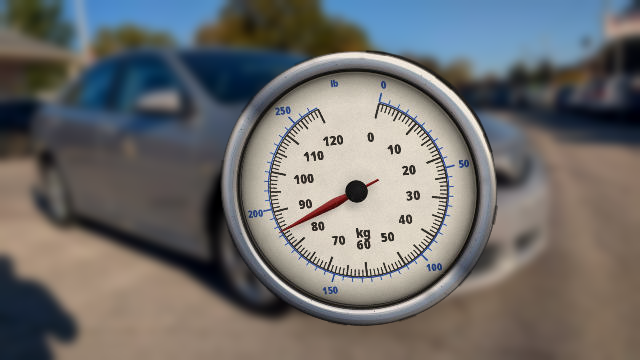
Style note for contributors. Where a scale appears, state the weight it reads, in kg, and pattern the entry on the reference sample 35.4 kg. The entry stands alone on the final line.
85 kg
